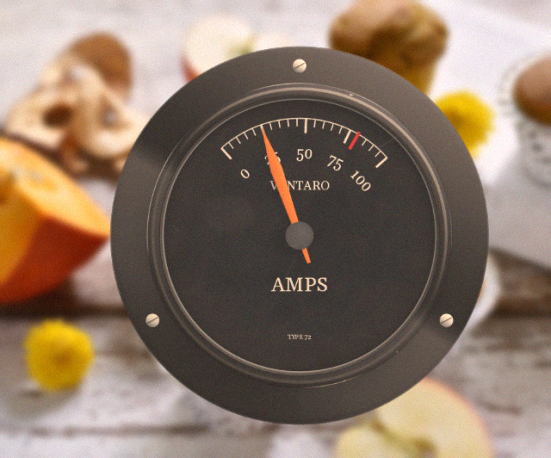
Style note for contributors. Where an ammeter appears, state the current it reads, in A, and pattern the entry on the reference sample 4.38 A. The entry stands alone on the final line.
25 A
